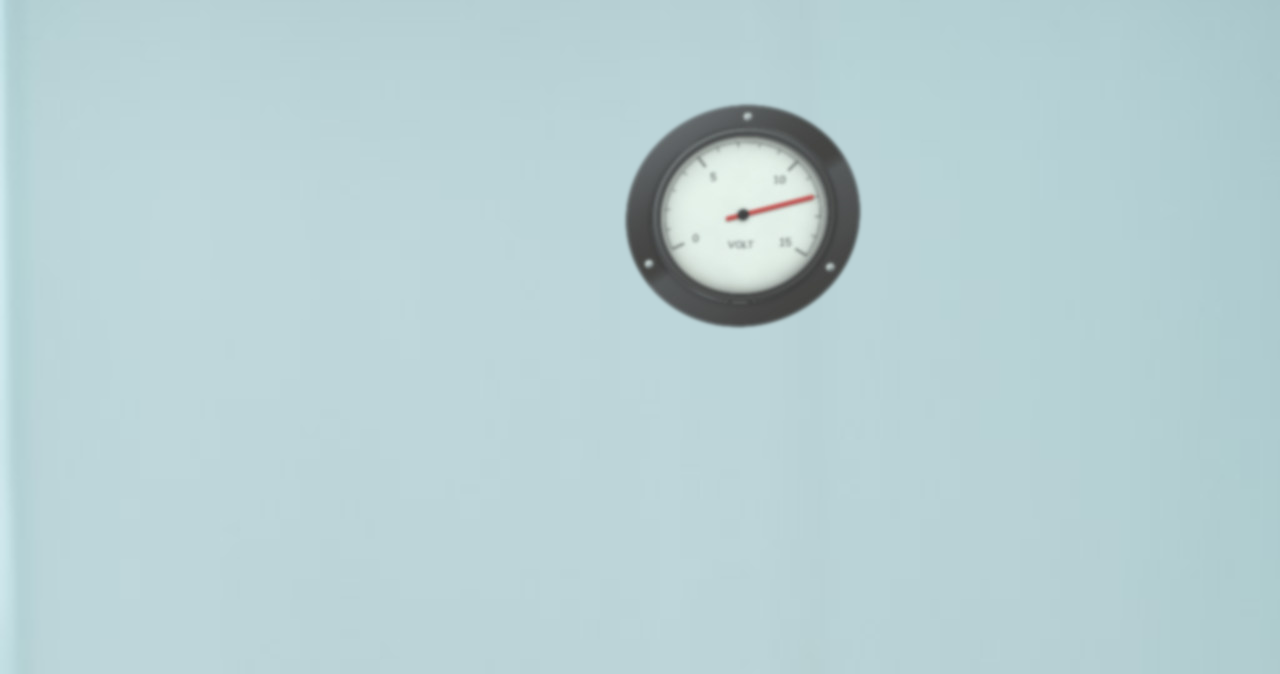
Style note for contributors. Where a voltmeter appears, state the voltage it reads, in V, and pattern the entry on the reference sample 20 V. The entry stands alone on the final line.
12 V
